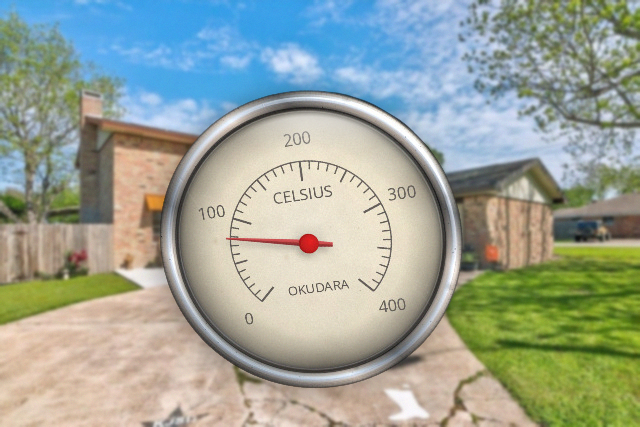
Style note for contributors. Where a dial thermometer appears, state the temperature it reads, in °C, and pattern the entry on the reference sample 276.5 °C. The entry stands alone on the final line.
80 °C
